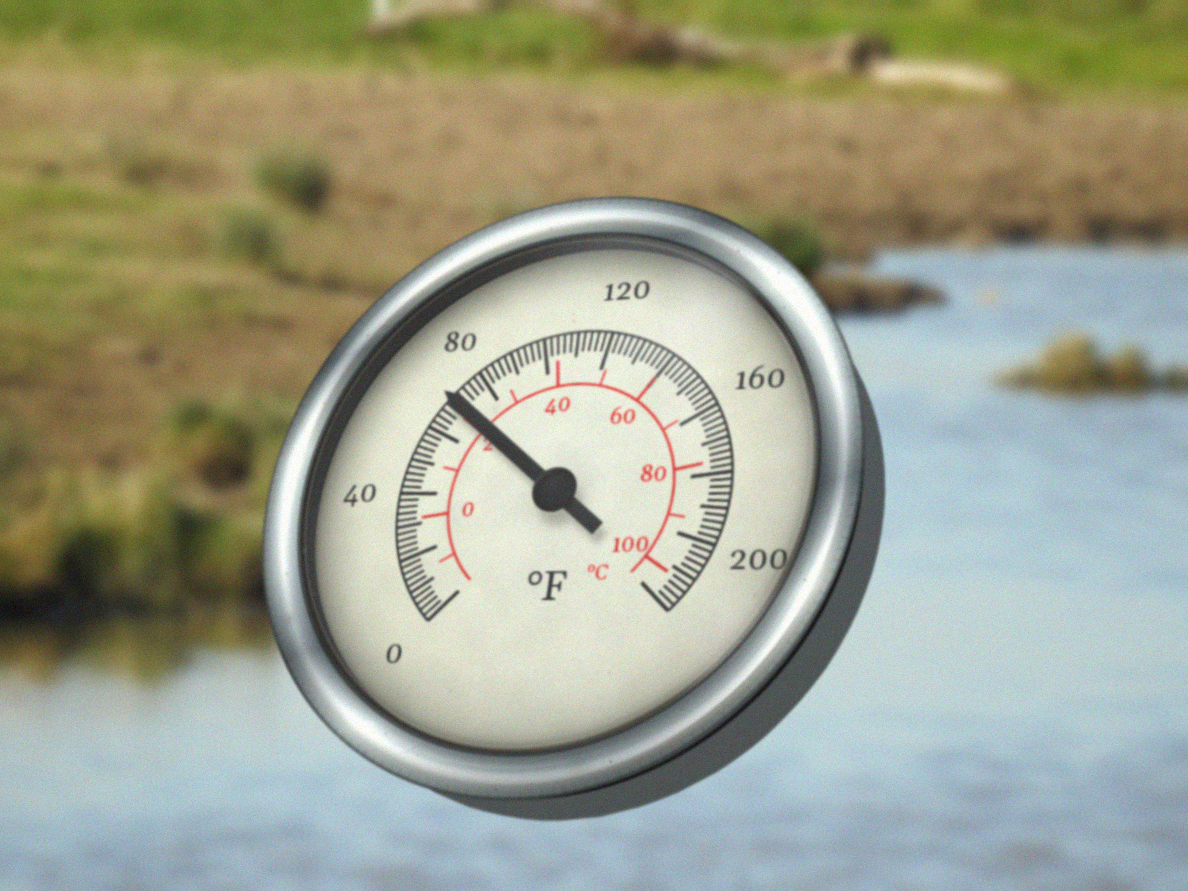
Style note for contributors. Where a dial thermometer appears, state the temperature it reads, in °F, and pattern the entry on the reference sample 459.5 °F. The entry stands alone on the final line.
70 °F
